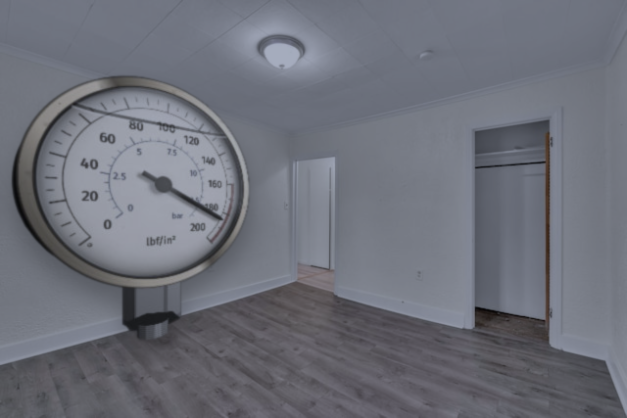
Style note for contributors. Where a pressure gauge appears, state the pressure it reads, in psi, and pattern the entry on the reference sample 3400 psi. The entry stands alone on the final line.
185 psi
